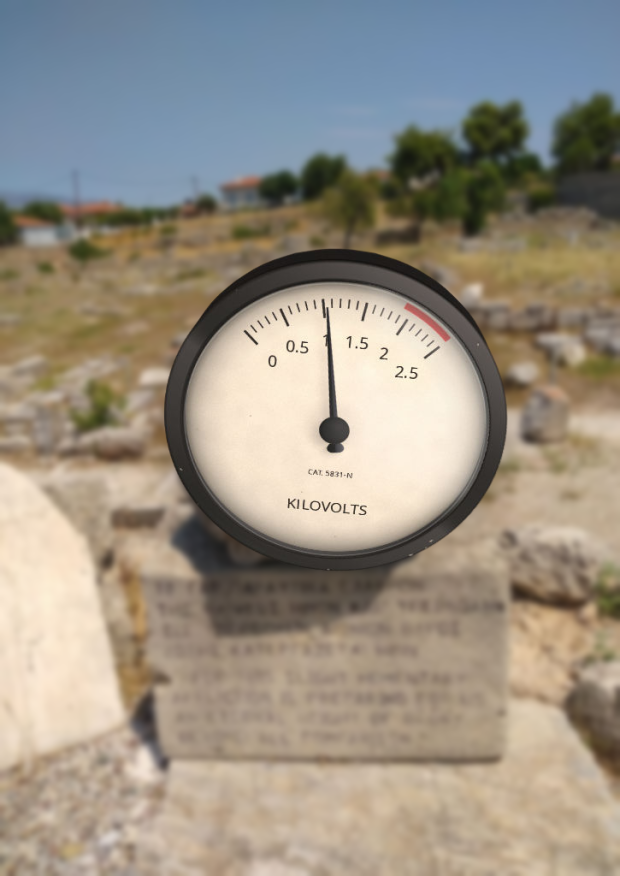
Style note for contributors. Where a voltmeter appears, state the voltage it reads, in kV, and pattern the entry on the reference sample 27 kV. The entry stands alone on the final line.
1.05 kV
